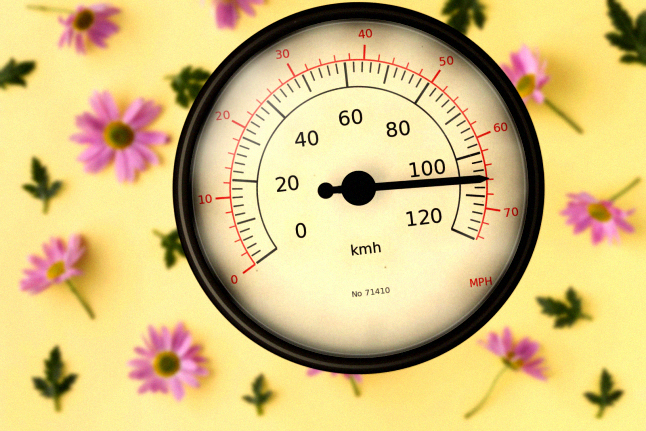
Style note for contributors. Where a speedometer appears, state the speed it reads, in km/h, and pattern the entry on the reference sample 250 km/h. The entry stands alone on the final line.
106 km/h
